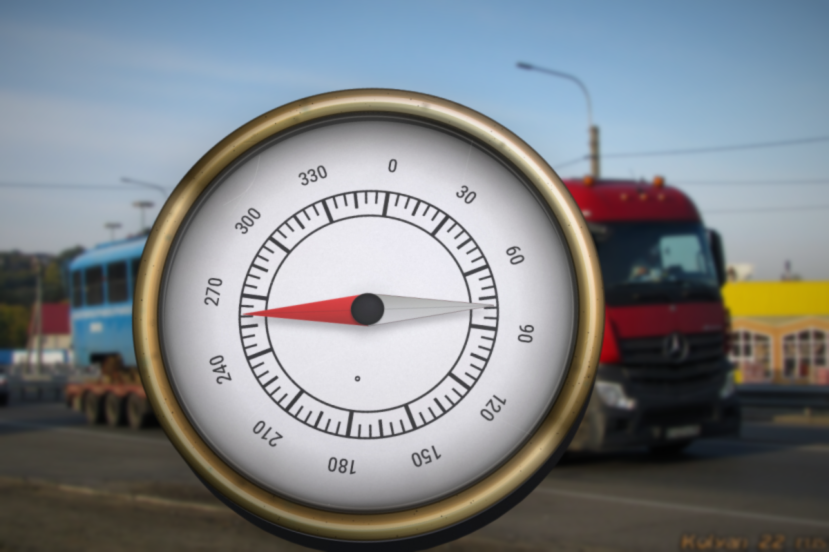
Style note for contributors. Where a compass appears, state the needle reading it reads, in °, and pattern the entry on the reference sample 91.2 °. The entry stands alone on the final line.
260 °
